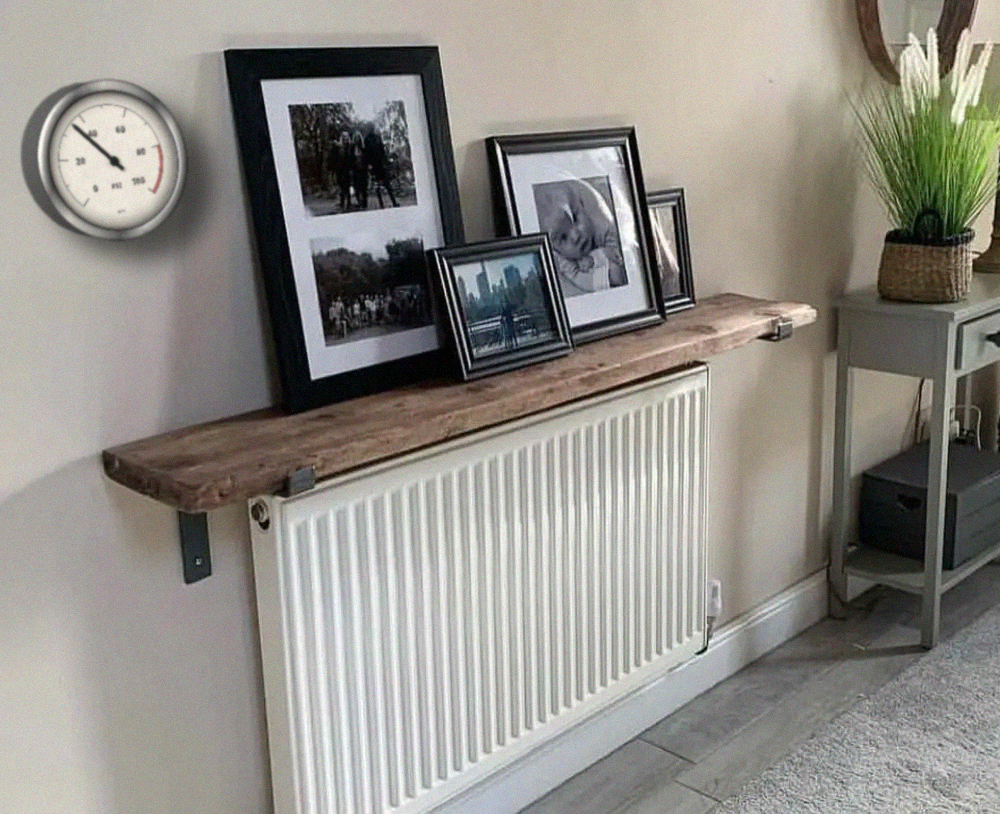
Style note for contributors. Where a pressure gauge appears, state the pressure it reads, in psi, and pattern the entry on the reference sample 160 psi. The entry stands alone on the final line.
35 psi
